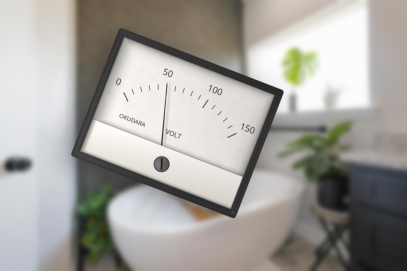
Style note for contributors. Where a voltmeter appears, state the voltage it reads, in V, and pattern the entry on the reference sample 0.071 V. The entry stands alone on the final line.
50 V
